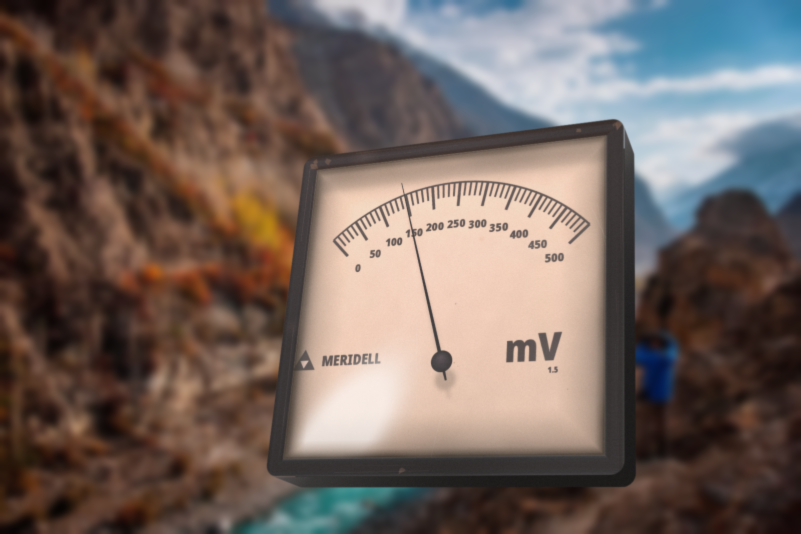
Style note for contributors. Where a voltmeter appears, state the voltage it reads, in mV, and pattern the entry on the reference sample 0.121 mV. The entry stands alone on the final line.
150 mV
